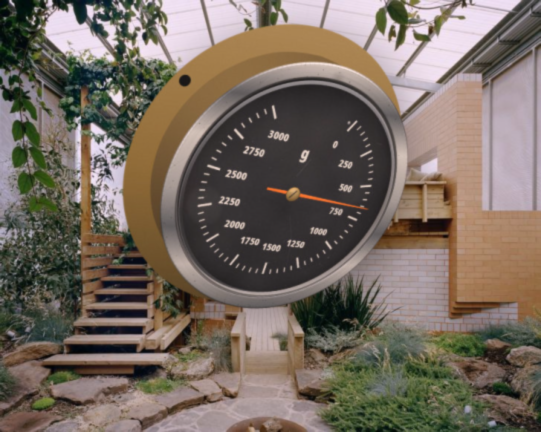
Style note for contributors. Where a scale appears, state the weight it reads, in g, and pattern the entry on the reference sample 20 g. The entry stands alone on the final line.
650 g
